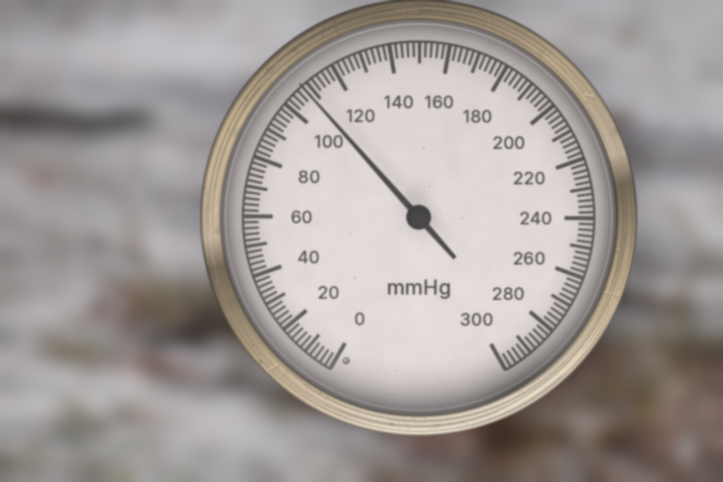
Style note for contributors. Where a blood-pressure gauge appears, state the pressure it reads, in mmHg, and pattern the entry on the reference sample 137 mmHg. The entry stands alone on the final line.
108 mmHg
